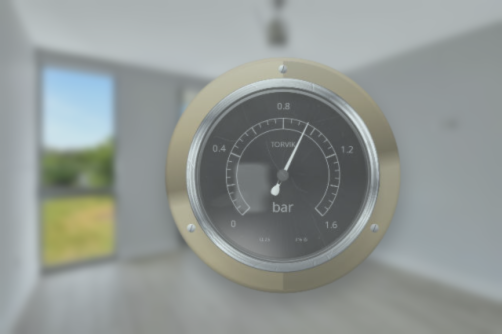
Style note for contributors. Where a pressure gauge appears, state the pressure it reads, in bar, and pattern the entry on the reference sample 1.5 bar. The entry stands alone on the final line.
0.95 bar
